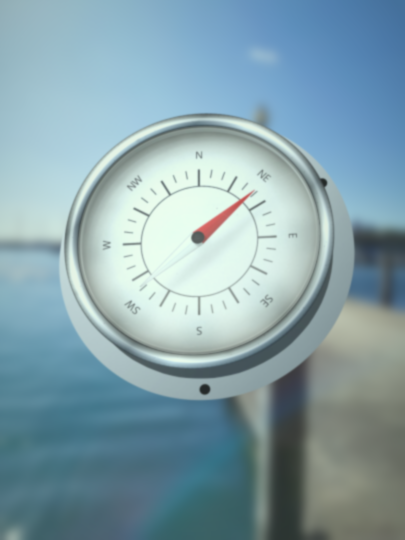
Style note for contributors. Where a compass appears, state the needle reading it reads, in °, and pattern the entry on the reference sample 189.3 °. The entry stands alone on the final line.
50 °
